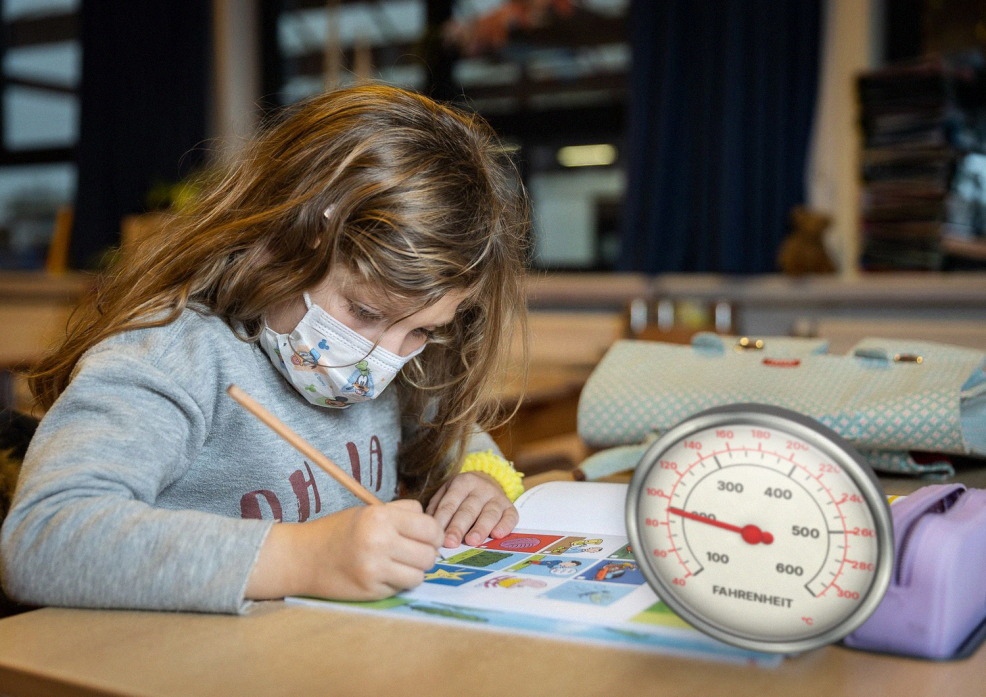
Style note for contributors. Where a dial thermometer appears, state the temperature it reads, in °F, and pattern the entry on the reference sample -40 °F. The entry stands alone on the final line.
200 °F
